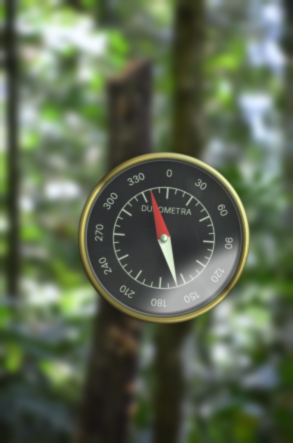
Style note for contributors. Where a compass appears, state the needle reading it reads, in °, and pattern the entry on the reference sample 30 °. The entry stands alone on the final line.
340 °
